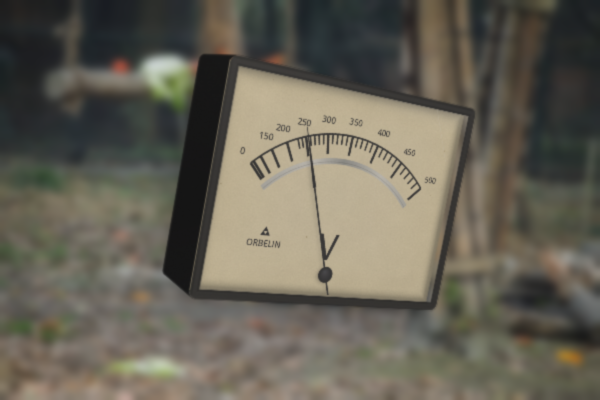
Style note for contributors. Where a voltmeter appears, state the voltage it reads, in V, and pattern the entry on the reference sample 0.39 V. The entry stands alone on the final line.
250 V
